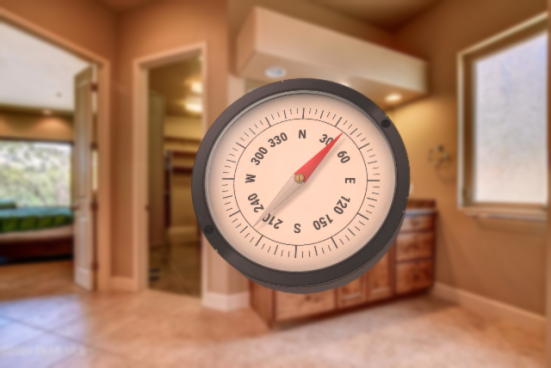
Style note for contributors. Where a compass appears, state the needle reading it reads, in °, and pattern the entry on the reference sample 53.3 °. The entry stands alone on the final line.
40 °
